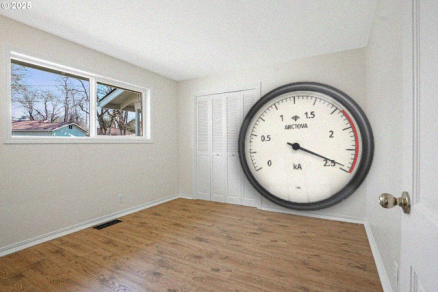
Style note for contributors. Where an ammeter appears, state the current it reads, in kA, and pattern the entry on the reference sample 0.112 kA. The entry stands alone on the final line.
2.45 kA
